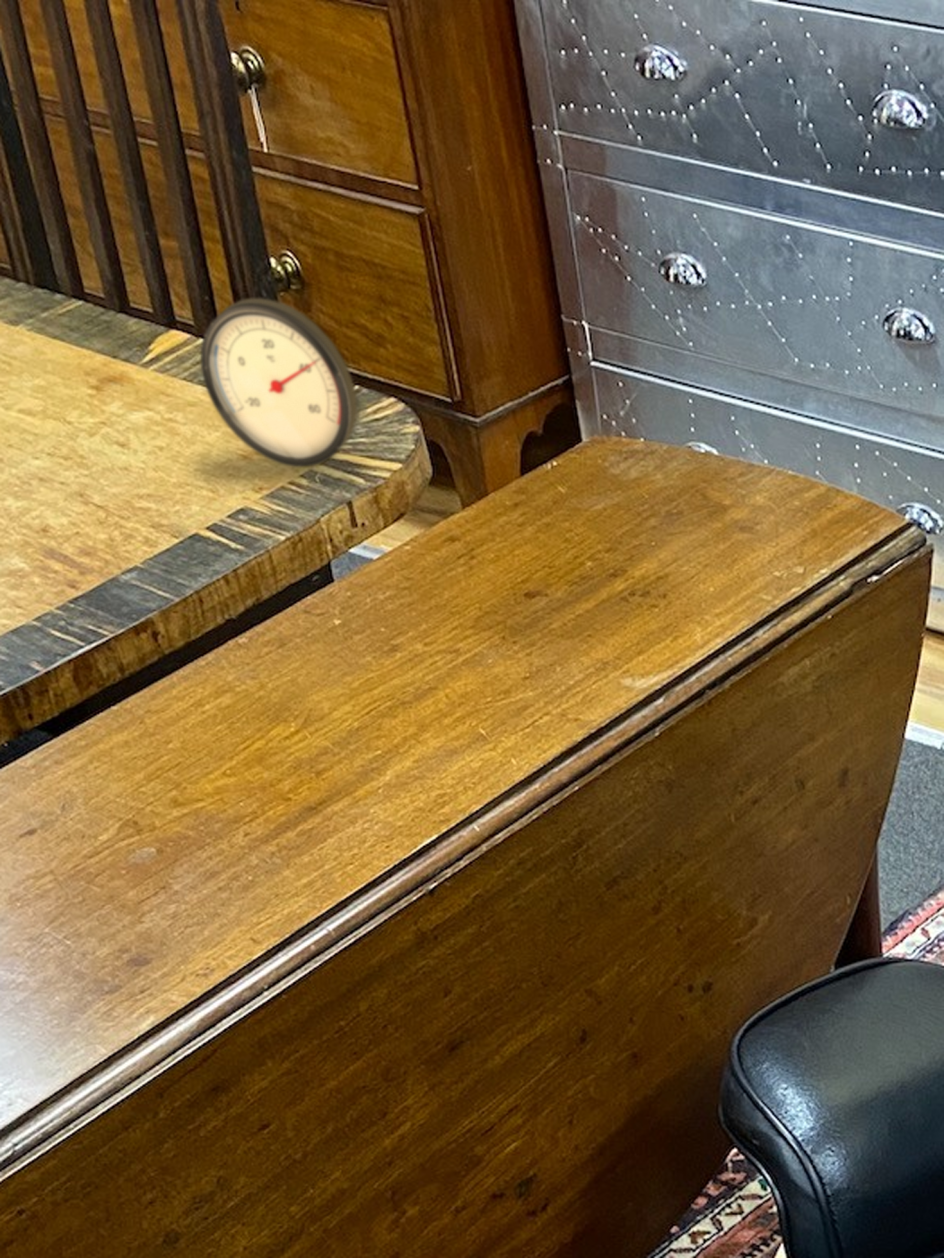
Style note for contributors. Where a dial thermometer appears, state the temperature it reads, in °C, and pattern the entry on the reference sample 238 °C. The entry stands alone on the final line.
40 °C
